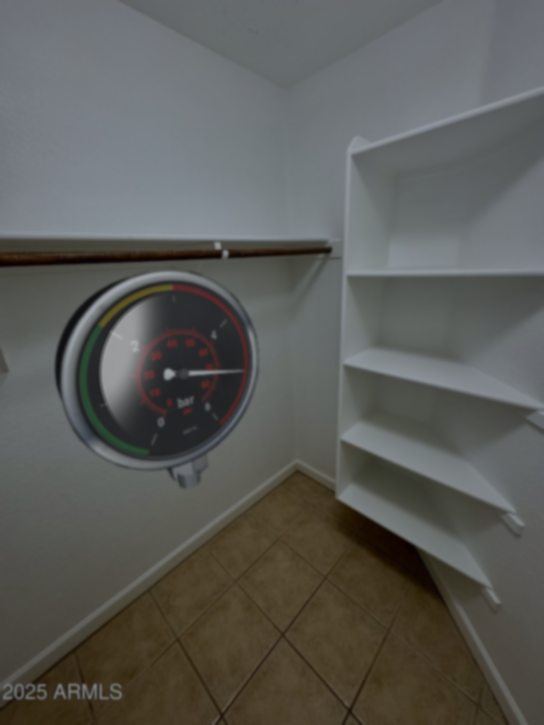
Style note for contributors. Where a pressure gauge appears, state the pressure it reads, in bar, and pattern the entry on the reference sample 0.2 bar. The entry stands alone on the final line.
5 bar
